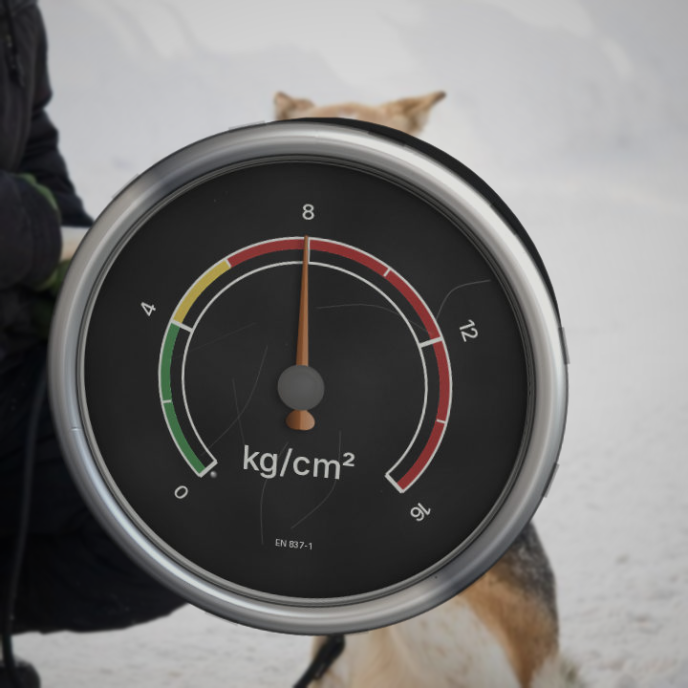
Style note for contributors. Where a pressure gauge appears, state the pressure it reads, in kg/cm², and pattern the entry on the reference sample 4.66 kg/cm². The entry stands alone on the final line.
8 kg/cm²
